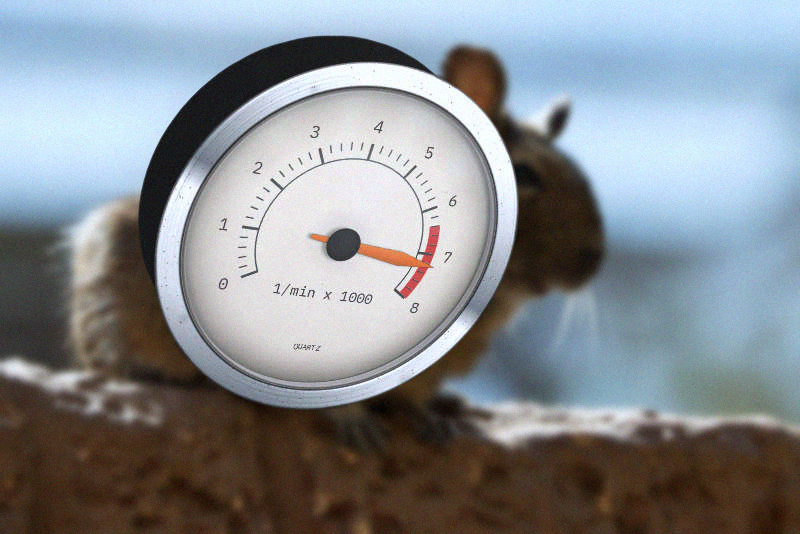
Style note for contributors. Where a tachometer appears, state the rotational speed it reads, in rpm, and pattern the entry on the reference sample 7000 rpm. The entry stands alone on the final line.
7200 rpm
